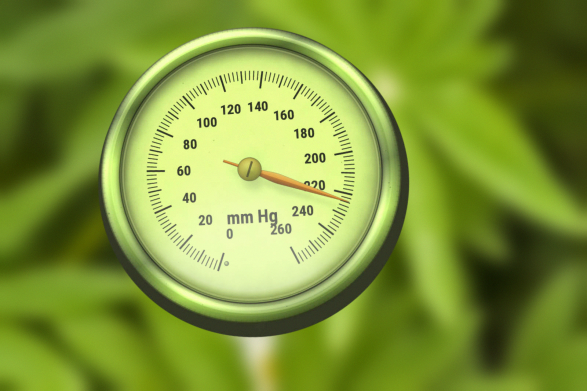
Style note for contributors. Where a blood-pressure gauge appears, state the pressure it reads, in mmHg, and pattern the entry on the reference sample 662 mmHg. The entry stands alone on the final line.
224 mmHg
